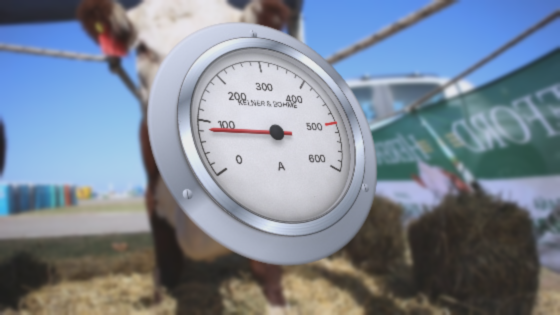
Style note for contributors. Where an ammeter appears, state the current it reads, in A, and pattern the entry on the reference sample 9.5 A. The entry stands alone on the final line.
80 A
